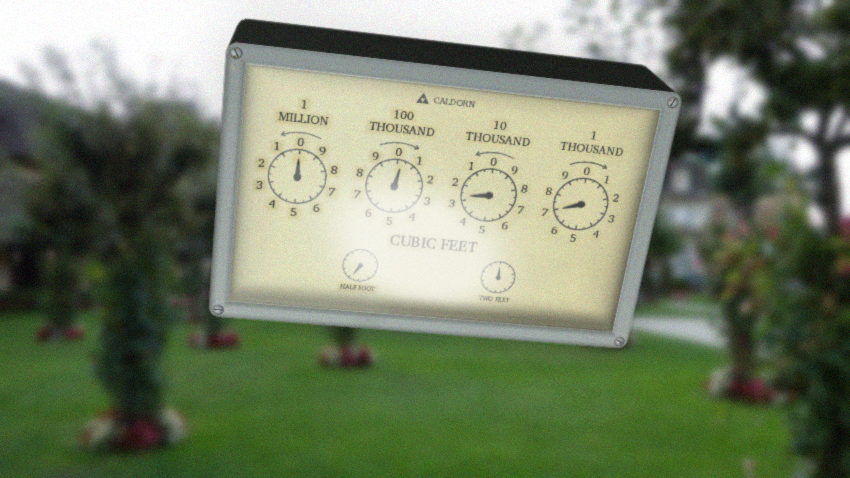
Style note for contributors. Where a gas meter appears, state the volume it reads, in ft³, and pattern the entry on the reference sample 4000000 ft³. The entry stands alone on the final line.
2700 ft³
